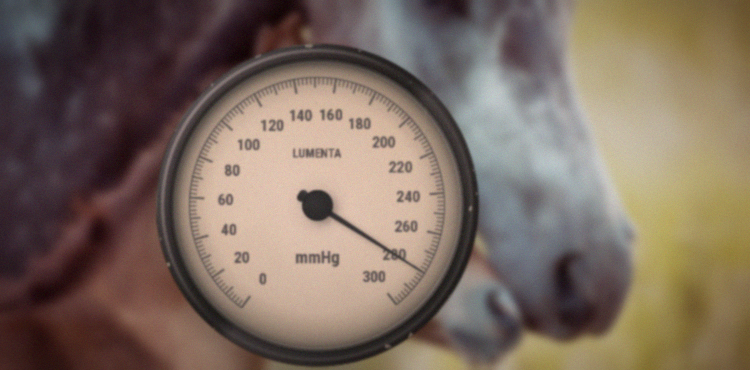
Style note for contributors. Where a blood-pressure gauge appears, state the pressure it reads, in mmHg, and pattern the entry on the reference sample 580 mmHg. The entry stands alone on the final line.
280 mmHg
